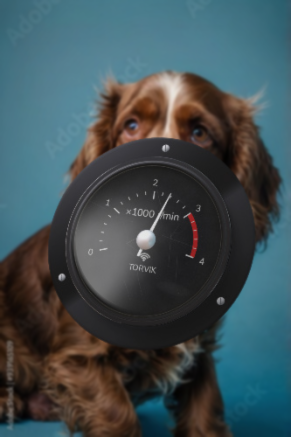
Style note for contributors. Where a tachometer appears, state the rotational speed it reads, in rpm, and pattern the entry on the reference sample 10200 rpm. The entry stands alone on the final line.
2400 rpm
